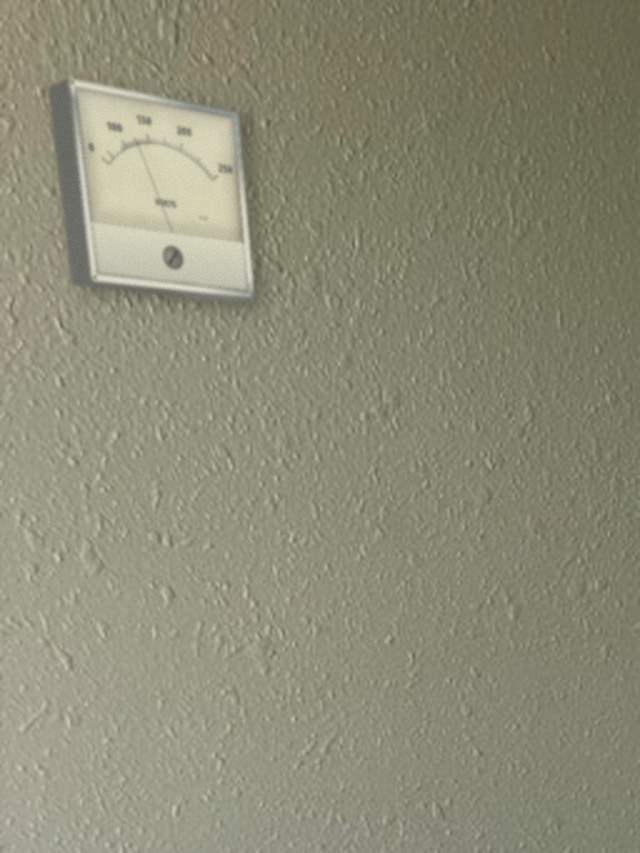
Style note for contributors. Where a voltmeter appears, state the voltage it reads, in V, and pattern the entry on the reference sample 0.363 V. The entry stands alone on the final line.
125 V
